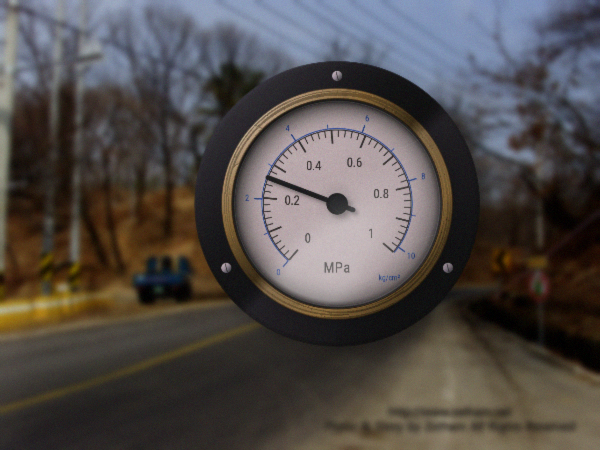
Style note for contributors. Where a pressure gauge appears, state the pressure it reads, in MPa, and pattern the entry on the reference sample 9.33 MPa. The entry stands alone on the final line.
0.26 MPa
